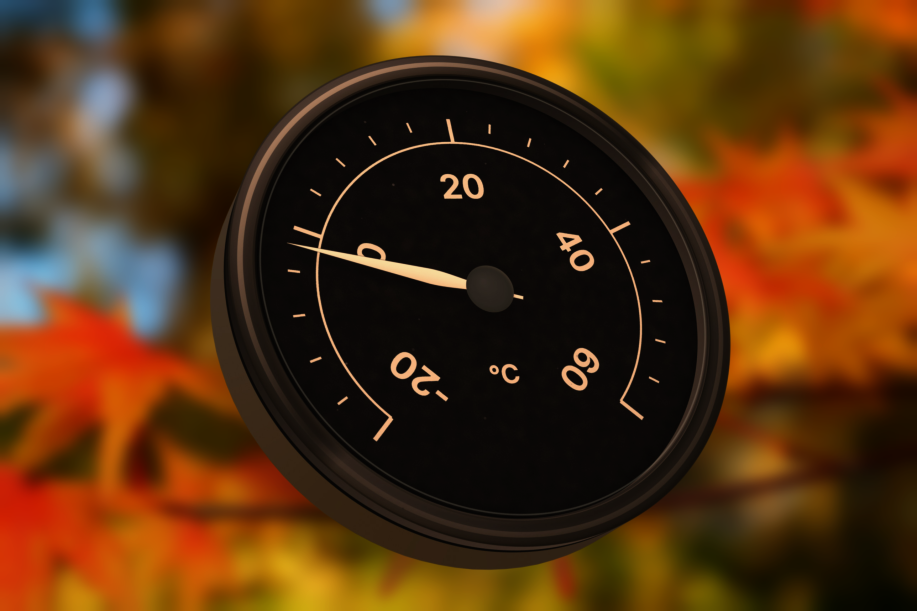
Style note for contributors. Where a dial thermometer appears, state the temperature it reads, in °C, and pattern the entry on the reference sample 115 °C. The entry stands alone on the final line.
-2 °C
